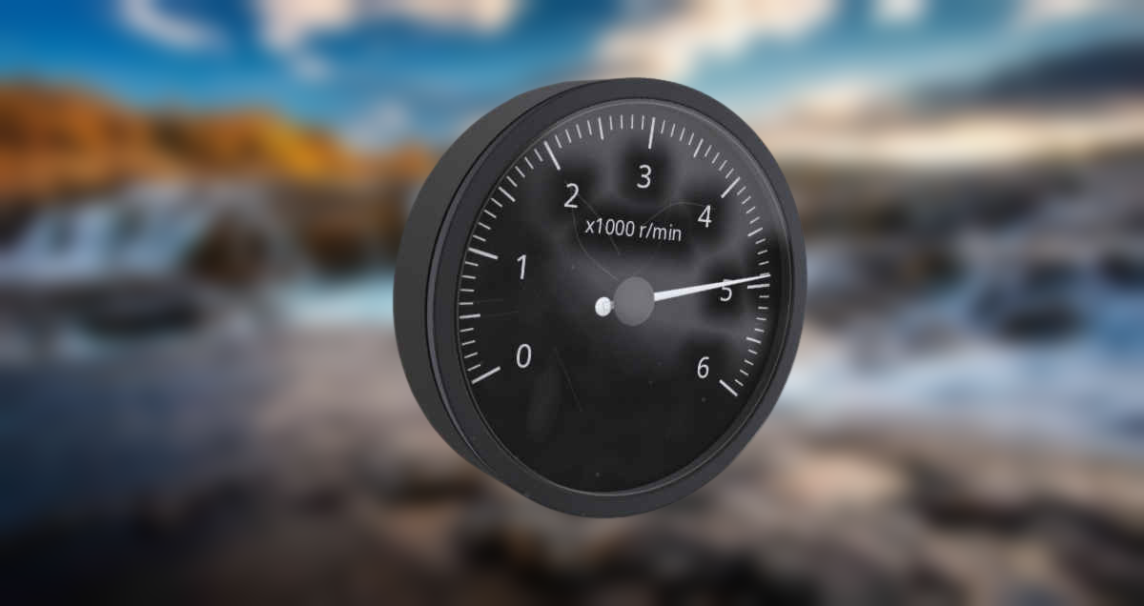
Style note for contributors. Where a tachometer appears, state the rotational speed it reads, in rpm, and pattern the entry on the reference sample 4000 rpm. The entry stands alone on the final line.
4900 rpm
